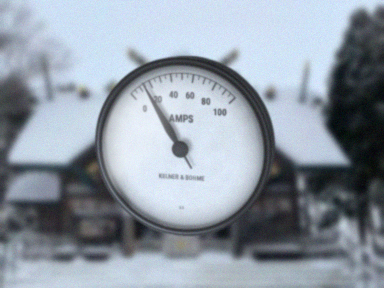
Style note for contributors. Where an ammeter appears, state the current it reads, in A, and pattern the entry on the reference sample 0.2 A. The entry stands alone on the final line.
15 A
